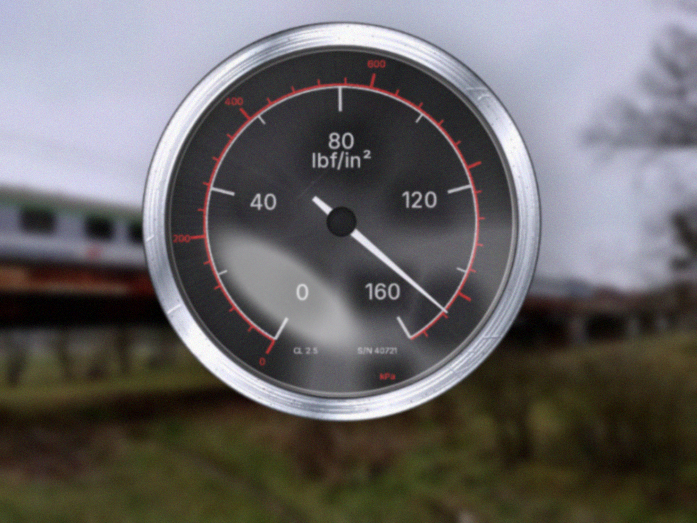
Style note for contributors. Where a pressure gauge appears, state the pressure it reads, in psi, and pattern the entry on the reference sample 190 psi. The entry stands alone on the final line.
150 psi
